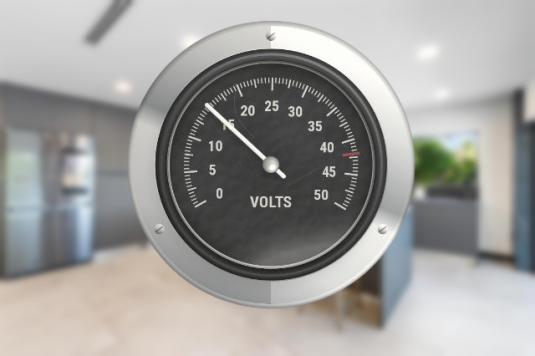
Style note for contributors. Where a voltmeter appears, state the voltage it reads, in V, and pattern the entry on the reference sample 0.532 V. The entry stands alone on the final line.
15 V
